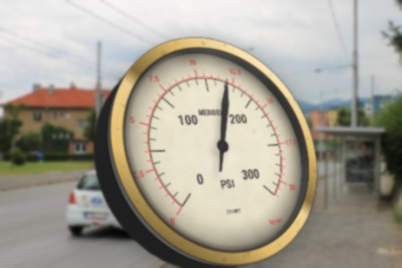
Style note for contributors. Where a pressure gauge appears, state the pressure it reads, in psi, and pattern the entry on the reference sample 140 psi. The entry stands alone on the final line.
170 psi
